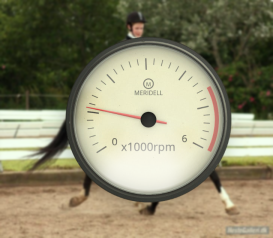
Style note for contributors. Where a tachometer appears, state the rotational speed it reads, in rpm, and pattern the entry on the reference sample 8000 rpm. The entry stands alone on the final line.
1100 rpm
